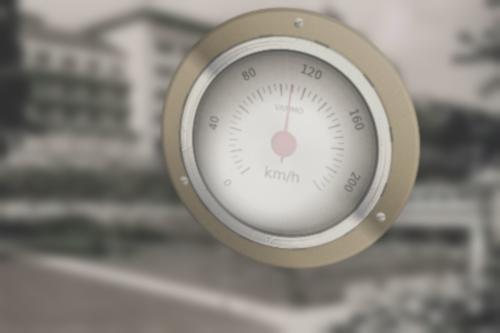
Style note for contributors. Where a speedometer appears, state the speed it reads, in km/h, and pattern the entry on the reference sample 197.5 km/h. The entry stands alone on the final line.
110 km/h
